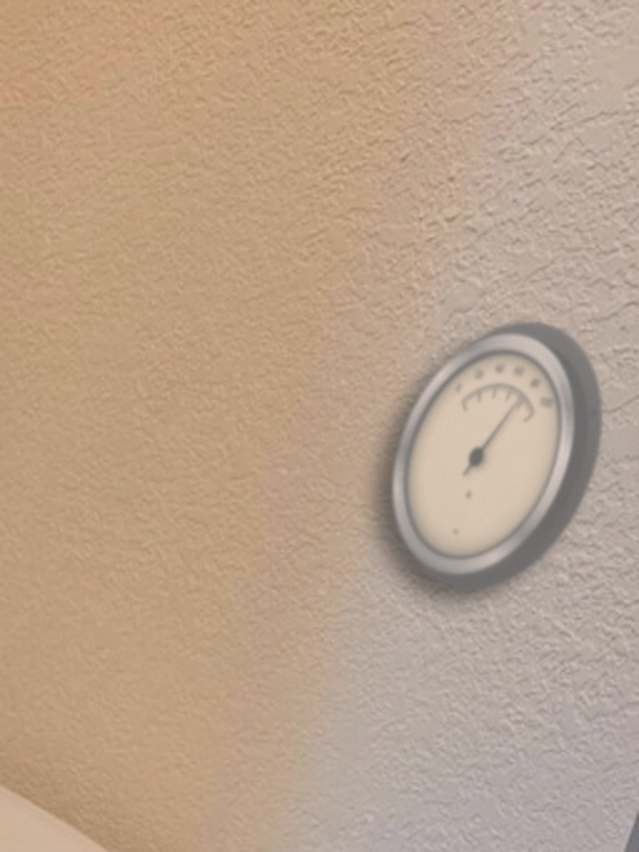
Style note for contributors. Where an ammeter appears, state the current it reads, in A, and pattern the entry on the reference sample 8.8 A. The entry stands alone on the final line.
80 A
